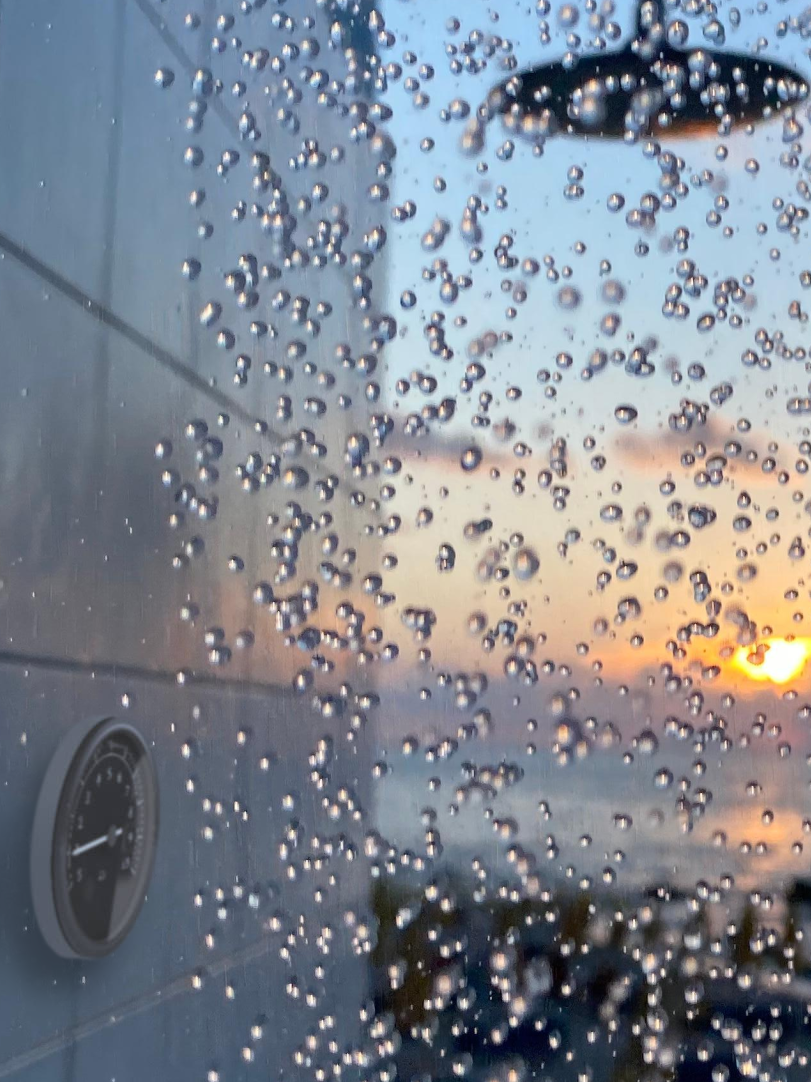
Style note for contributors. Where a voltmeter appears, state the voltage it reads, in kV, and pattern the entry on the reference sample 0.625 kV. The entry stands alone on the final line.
1 kV
